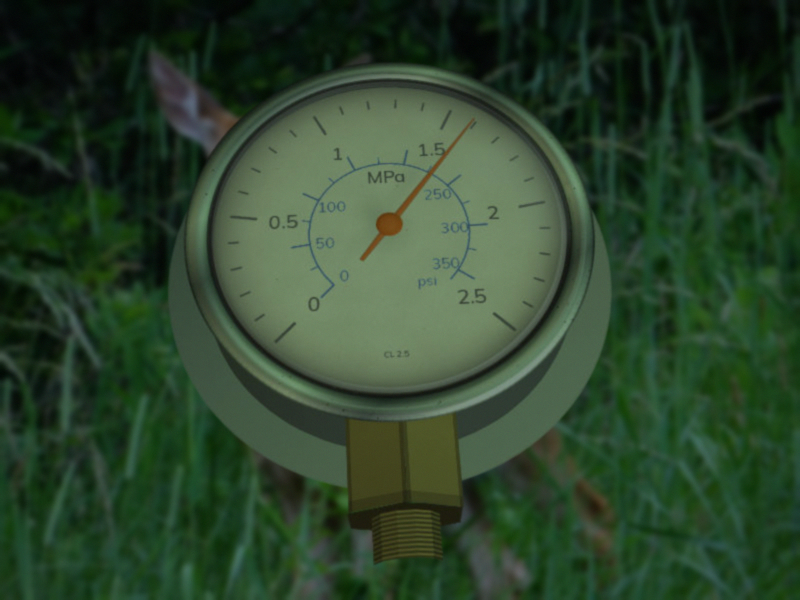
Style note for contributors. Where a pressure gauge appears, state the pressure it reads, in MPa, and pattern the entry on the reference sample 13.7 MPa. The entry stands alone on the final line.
1.6 MPa
